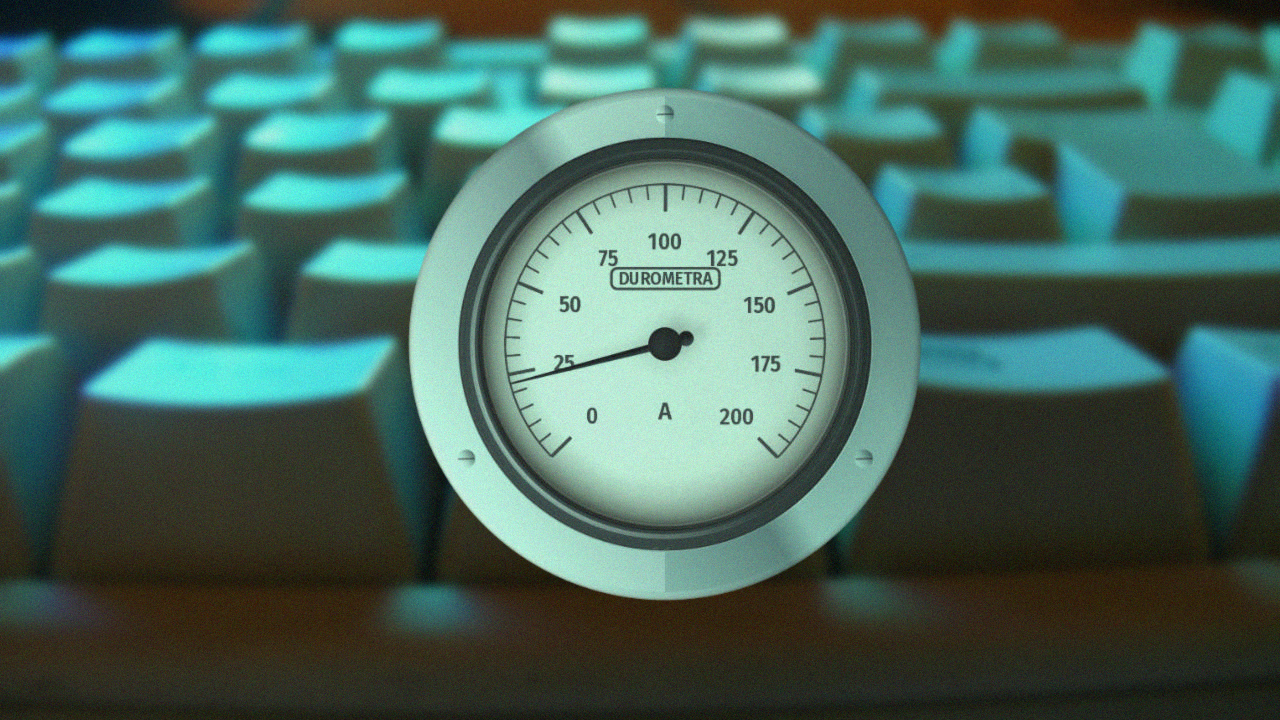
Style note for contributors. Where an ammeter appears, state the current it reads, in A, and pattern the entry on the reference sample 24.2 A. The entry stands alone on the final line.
22.5 A
